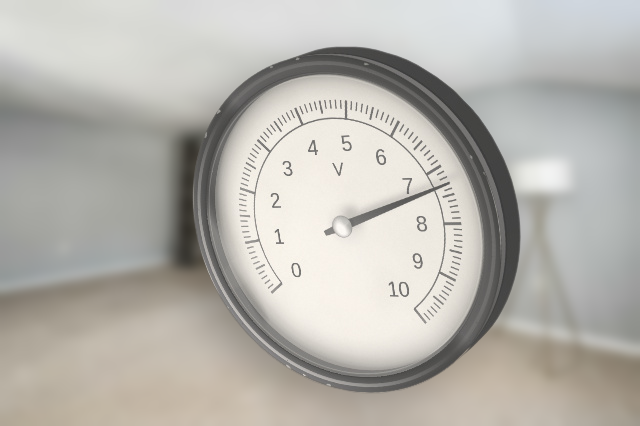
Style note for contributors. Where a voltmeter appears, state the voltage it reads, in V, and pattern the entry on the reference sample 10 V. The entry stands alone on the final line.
7.3 V
